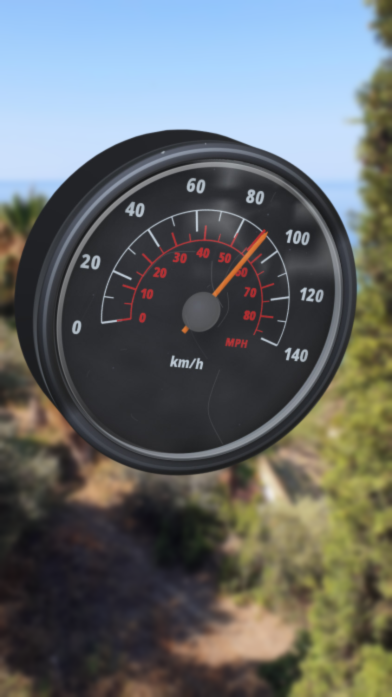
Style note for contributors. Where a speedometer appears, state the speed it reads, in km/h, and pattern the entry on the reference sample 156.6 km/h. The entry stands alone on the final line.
90 km/h
